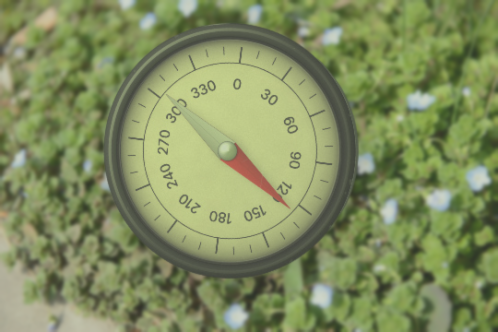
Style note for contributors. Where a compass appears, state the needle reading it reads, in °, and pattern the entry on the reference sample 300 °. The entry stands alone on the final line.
125 °
